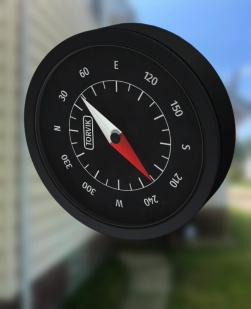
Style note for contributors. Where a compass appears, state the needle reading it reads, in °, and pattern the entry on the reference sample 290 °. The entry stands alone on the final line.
225 °
